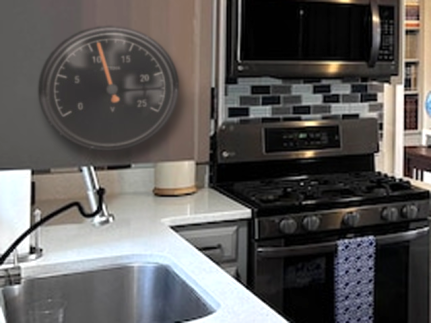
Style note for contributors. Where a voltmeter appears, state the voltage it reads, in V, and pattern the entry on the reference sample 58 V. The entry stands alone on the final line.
11 V
